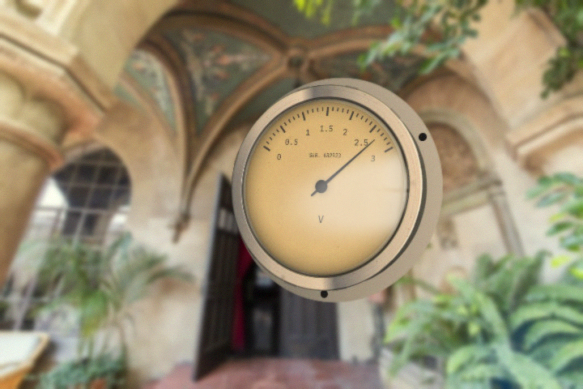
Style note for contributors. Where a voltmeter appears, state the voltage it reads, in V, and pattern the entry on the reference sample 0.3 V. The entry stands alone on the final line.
2.7 V
